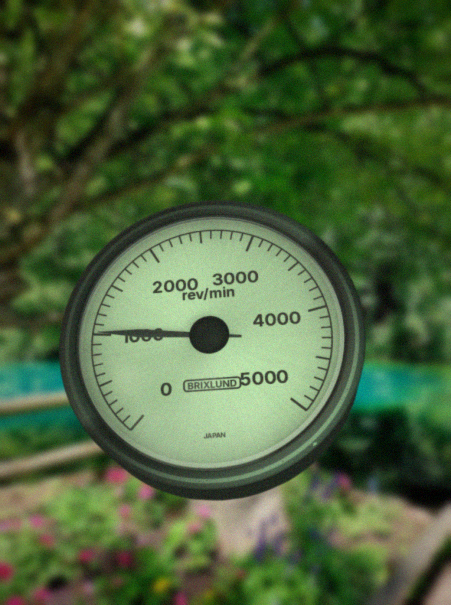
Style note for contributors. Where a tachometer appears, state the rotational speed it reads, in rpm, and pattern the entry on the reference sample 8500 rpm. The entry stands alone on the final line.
1000 rpm
